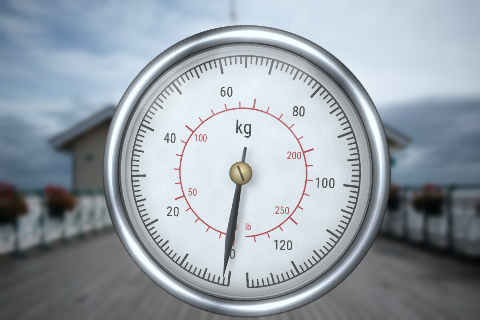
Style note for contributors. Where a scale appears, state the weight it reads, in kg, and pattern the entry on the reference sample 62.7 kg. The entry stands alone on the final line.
1 kg
